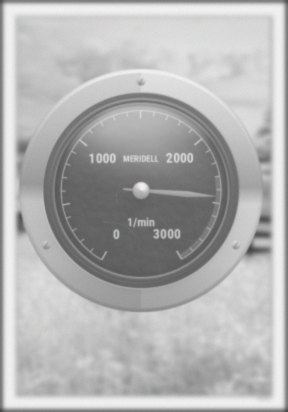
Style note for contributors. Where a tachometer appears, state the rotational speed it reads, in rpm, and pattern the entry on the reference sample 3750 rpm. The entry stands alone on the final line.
2450 rpm
